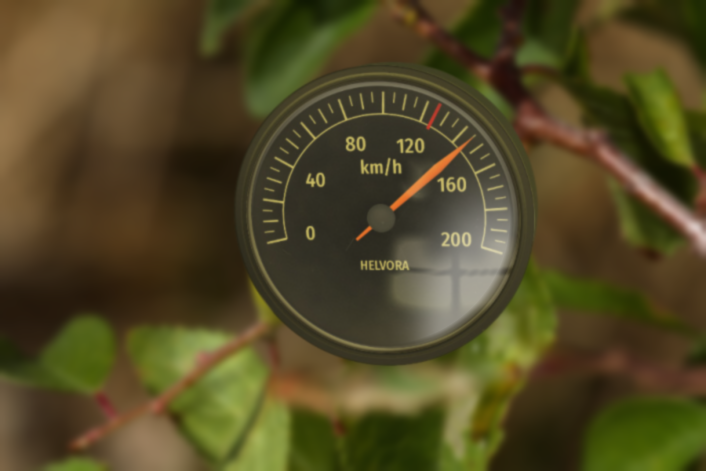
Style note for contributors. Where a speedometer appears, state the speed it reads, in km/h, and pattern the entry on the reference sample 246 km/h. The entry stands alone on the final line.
145 km/h
